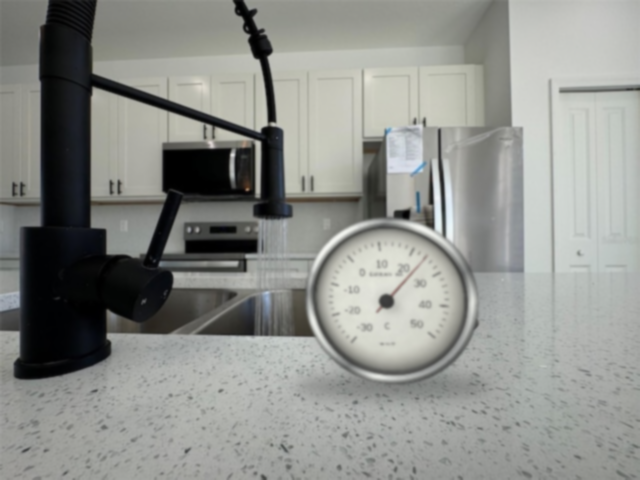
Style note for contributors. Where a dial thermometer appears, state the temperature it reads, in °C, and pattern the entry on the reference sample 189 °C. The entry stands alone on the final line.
24 °C
